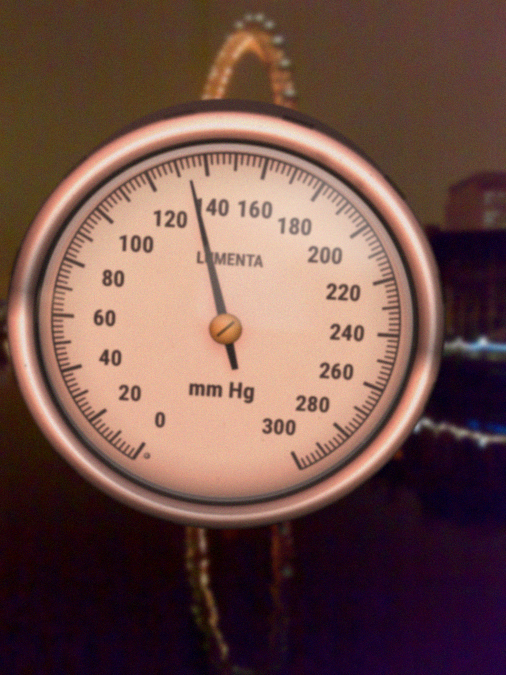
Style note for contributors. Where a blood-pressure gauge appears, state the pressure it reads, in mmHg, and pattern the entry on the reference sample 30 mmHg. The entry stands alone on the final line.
134 mmHg
